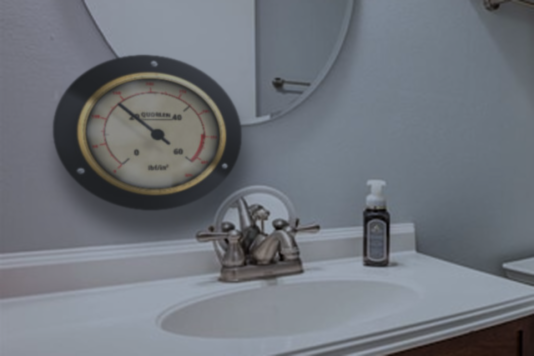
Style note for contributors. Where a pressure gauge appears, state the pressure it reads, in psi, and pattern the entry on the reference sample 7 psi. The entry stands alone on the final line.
20 psi
